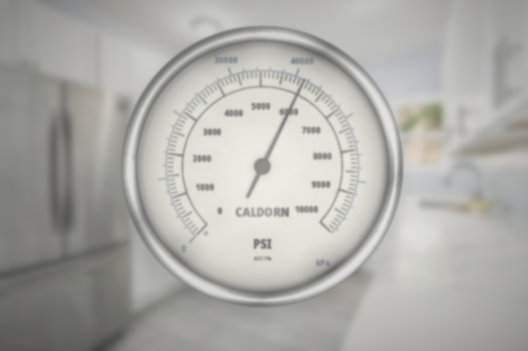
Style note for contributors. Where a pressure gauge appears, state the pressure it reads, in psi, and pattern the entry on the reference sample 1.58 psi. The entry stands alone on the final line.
6000 psi
